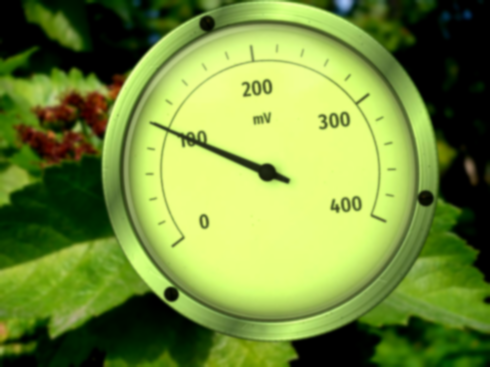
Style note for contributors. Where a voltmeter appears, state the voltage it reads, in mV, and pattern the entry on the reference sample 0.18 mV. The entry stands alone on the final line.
100 mV
